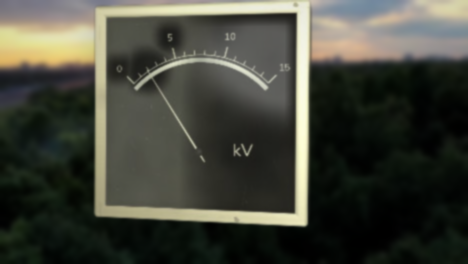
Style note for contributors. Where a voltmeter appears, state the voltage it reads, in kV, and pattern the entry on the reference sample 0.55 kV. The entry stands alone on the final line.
2 kV
